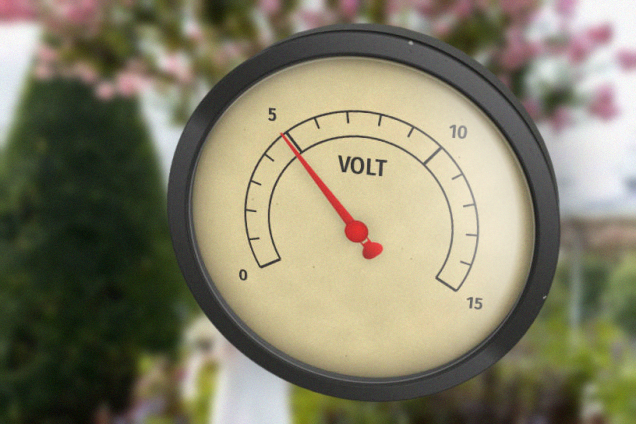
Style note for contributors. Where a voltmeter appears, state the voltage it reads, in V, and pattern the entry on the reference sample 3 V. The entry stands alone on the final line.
5 V
